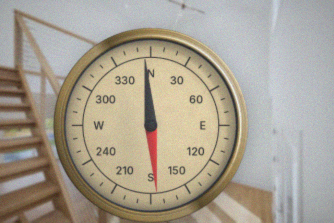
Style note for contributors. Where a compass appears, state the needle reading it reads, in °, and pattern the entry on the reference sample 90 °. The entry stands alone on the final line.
175 °
